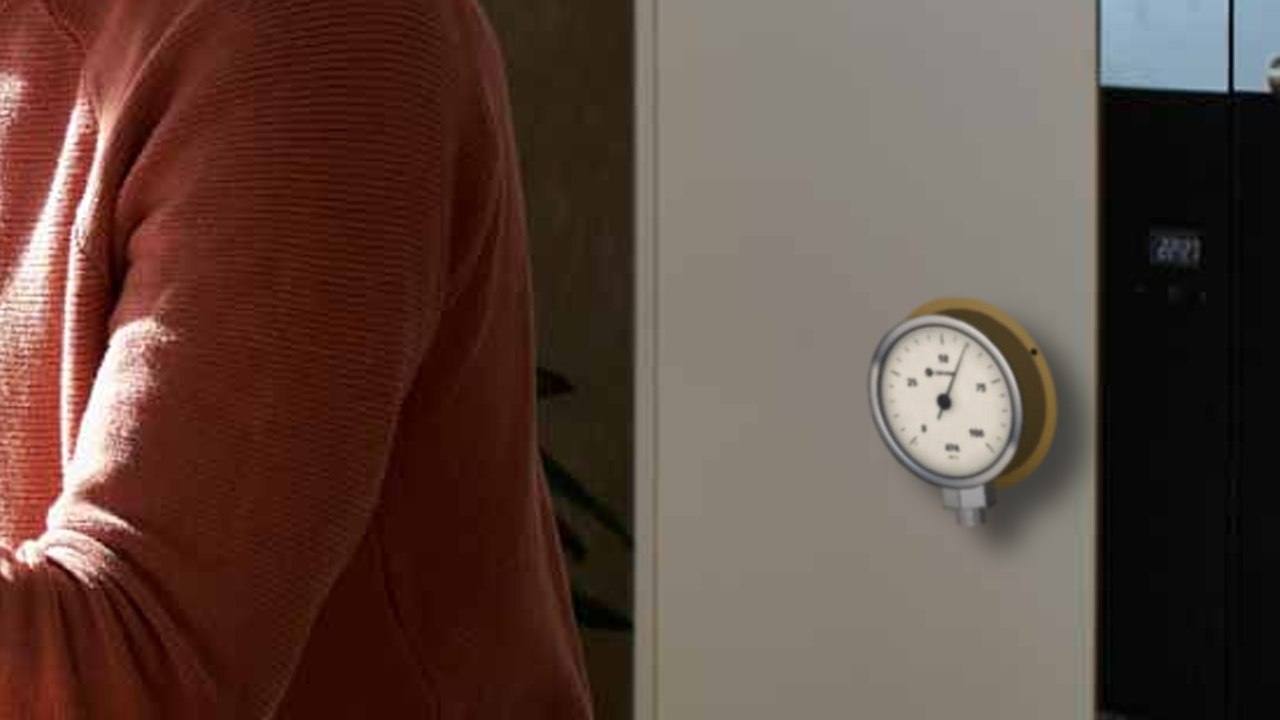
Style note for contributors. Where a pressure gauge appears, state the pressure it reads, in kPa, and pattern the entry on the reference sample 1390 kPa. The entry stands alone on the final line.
60 kPa
